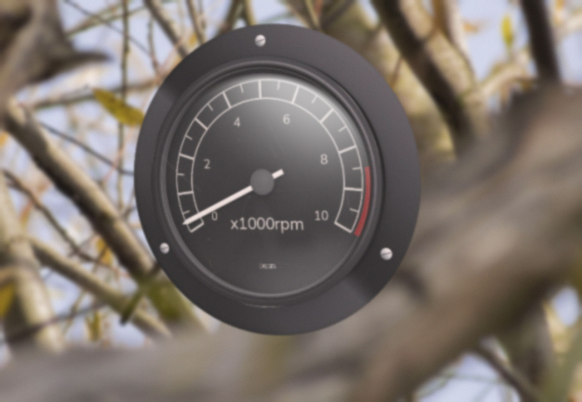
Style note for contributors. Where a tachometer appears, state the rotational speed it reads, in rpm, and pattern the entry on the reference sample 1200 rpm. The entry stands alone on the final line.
250 rpm
